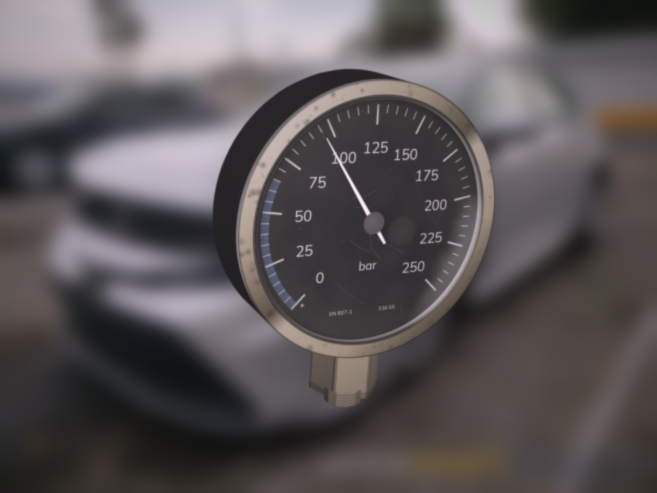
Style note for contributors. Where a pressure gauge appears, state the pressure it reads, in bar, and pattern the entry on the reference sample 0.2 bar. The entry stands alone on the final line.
95 bar
